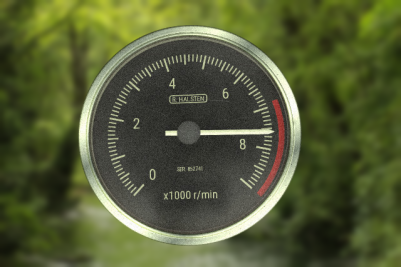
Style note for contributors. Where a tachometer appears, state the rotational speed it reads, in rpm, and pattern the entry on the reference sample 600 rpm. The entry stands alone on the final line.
7600 rpm
